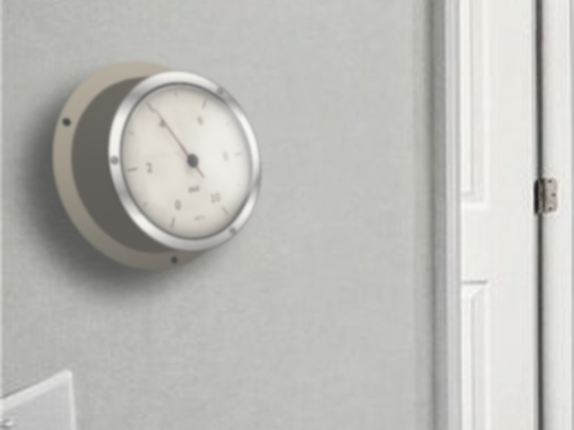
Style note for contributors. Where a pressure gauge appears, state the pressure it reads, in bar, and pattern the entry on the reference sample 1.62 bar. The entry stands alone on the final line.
4 bar
